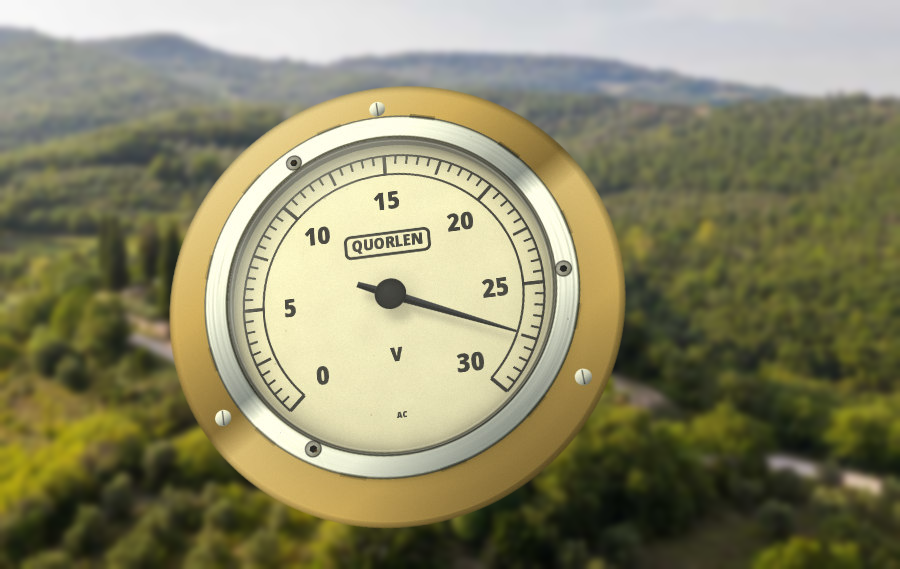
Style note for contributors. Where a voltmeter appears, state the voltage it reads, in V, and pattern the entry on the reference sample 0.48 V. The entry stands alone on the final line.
27.5 V
